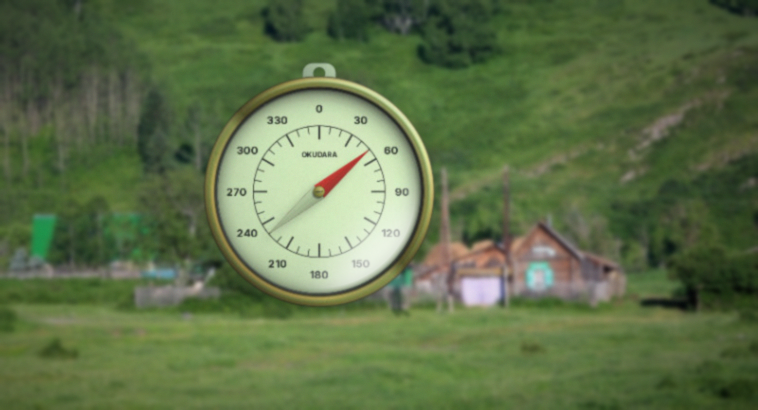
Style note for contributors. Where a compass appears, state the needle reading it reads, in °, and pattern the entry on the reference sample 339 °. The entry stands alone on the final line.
50 °
